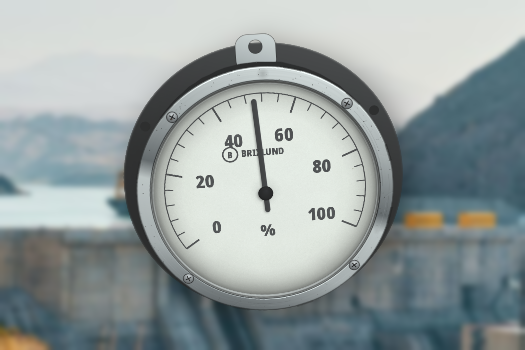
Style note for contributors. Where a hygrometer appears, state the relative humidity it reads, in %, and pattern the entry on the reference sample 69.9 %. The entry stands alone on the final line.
50 %
